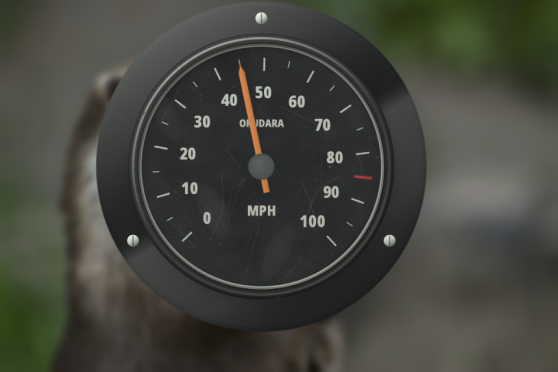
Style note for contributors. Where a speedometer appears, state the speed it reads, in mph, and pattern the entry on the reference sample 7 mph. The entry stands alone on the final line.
45 mph
